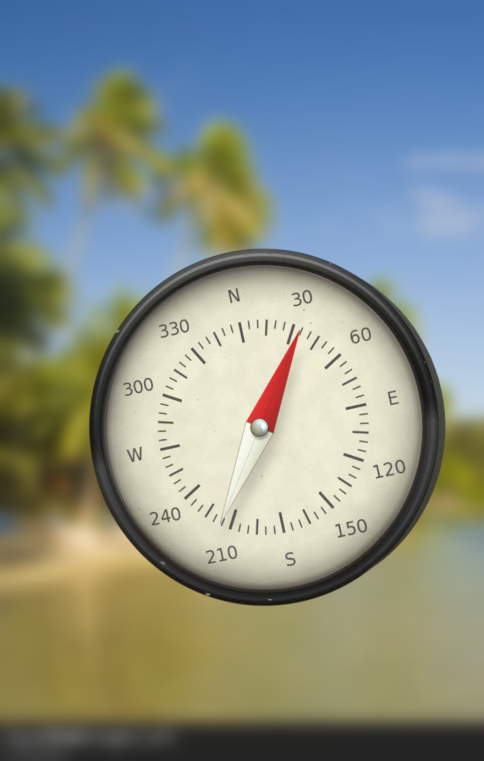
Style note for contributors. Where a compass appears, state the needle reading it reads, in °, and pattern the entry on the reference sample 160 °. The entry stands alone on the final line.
35 °
